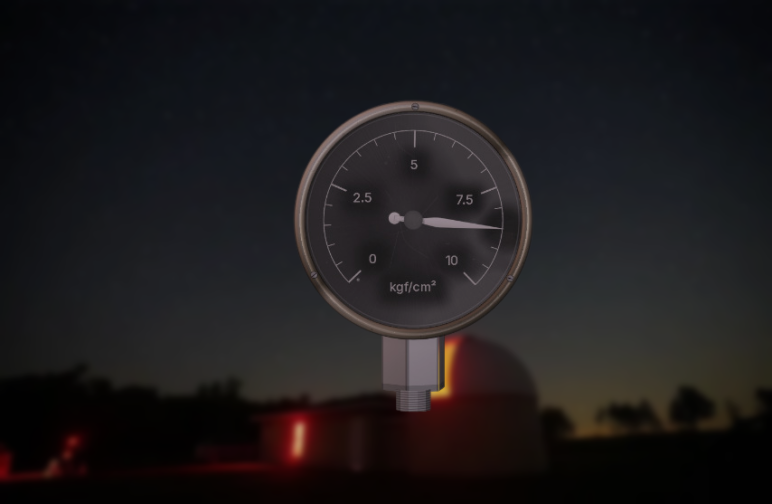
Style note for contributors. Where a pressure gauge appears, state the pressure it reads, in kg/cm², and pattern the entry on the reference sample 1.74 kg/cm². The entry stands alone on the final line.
8.5 kg/cm²
